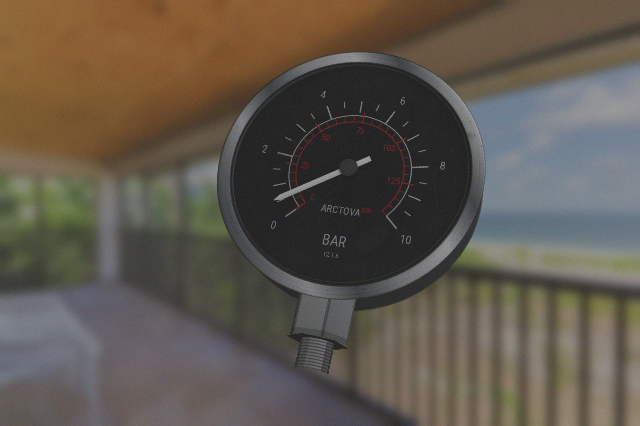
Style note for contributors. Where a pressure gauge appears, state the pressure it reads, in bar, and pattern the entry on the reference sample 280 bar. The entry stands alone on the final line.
0.5 bar
